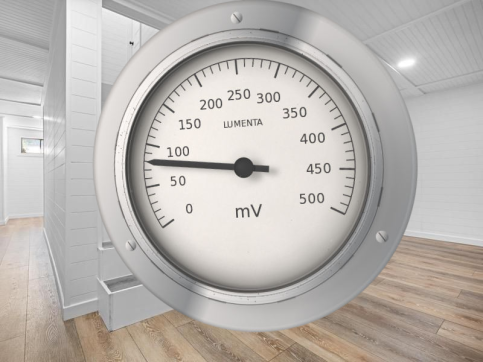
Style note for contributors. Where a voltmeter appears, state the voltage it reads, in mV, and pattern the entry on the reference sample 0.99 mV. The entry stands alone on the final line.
80 mV
